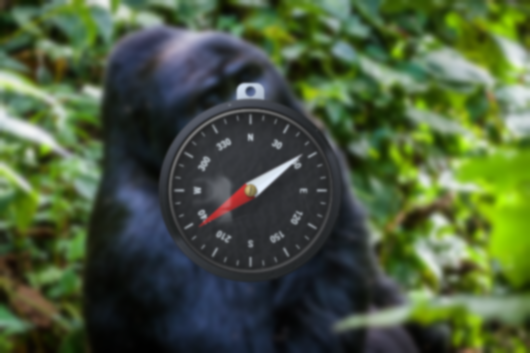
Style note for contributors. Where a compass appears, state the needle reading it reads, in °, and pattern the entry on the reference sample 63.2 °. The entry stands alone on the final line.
235 °
